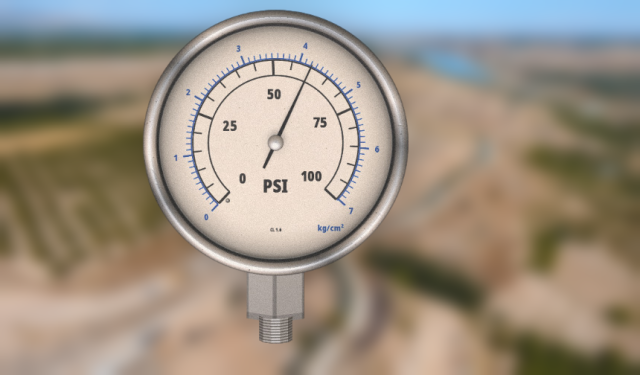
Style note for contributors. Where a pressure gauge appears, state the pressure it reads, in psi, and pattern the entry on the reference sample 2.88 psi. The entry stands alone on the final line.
60 psi
